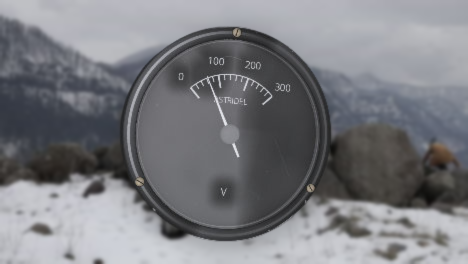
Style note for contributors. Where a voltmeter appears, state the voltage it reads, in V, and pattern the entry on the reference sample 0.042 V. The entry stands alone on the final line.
60 V
